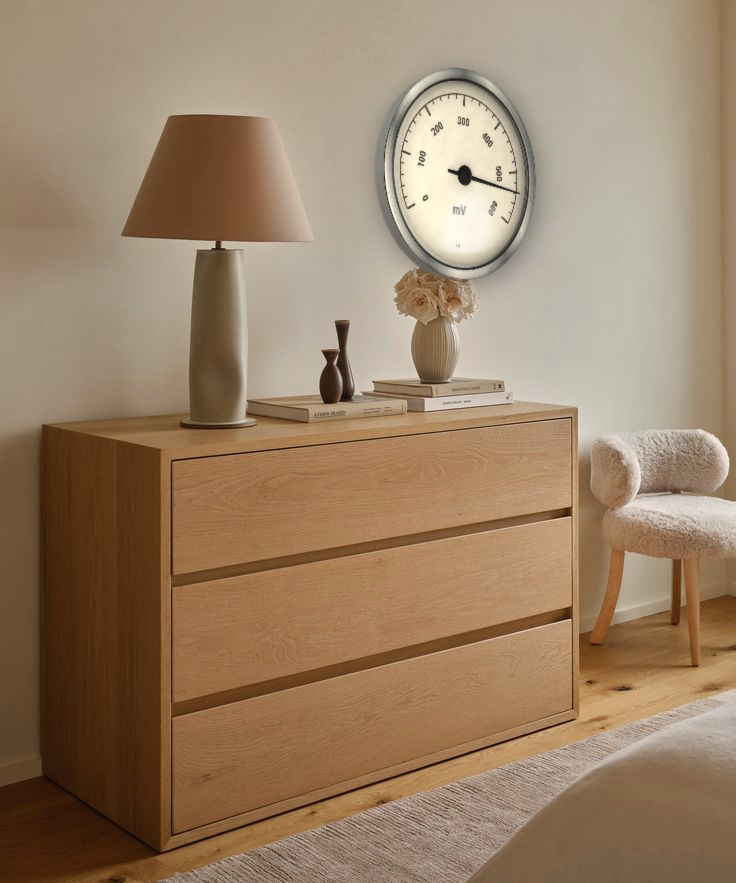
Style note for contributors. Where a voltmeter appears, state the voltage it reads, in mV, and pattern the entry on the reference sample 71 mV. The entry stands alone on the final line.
540 mV
